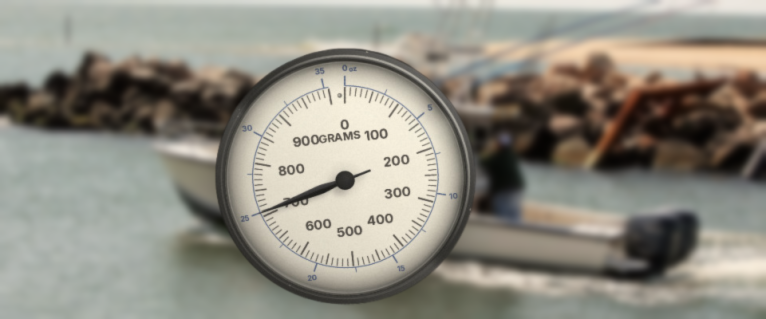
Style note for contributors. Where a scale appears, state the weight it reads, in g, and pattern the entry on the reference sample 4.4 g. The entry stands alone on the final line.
710 g
